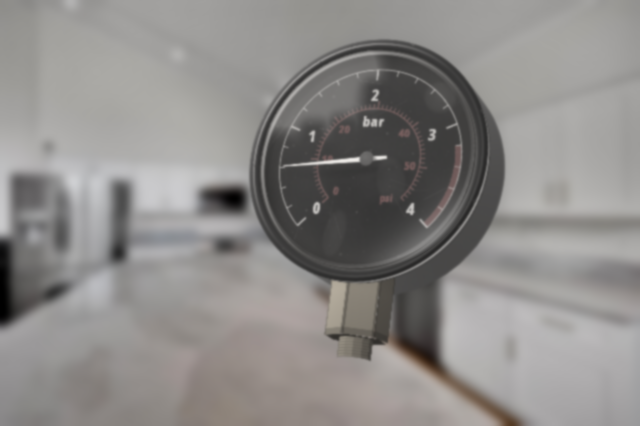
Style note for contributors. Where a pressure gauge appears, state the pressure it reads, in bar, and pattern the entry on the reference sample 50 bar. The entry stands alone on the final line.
0.6 bar
